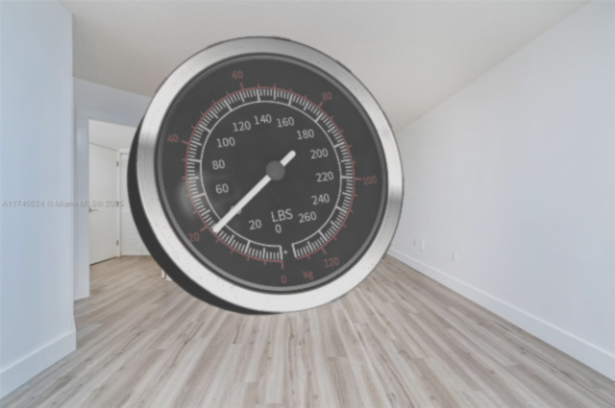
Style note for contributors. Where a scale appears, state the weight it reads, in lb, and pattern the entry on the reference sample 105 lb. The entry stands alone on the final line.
40 lb
